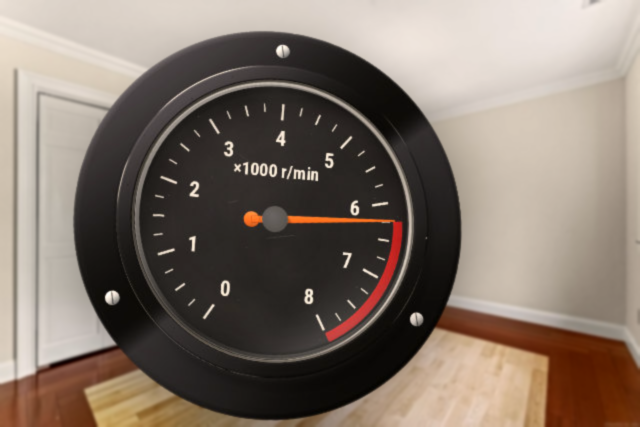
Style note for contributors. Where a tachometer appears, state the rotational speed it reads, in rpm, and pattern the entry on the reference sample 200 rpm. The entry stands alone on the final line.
6250 rpm
